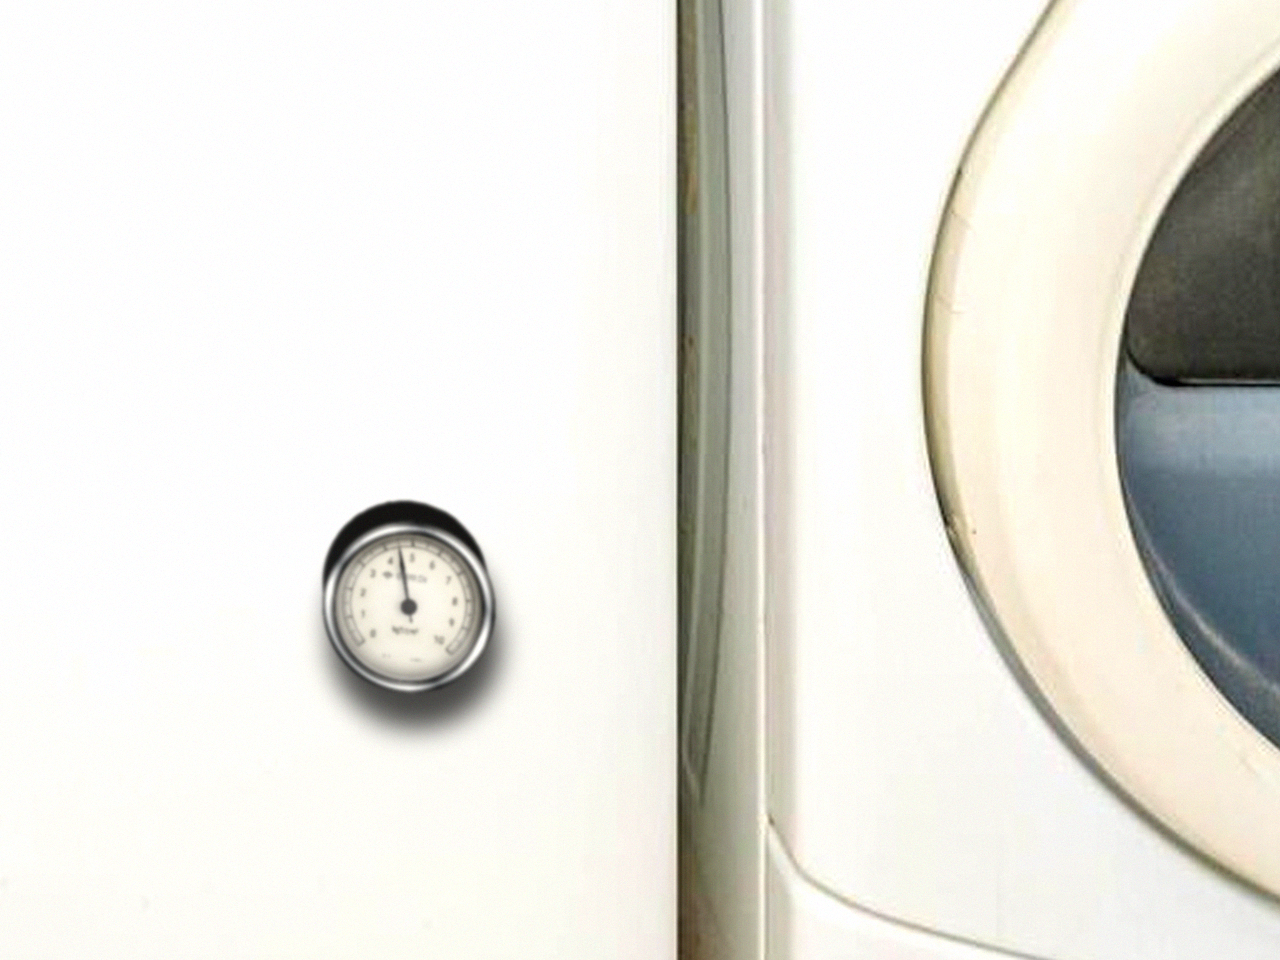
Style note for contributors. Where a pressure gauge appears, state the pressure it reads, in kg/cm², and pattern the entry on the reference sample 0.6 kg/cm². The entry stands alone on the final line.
4.5 kg/cm²
